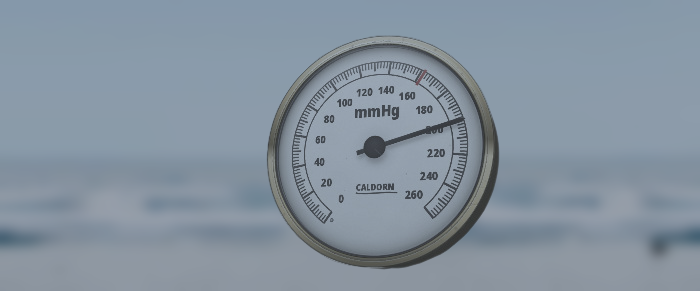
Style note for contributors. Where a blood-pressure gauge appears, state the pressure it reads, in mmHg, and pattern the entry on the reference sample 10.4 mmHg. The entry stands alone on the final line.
200 mmHg
